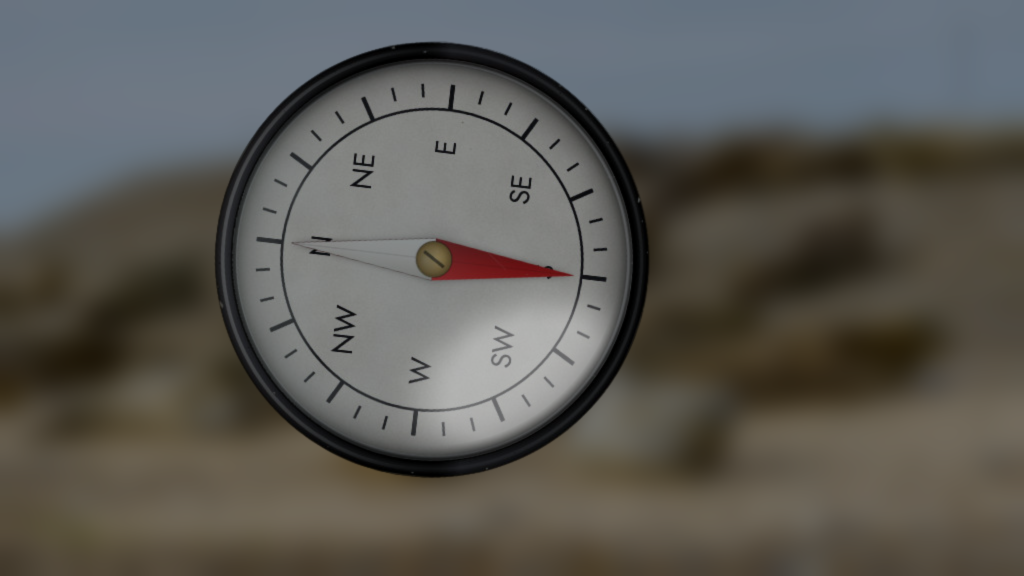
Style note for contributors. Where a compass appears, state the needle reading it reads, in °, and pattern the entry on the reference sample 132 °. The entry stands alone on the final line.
180 °
